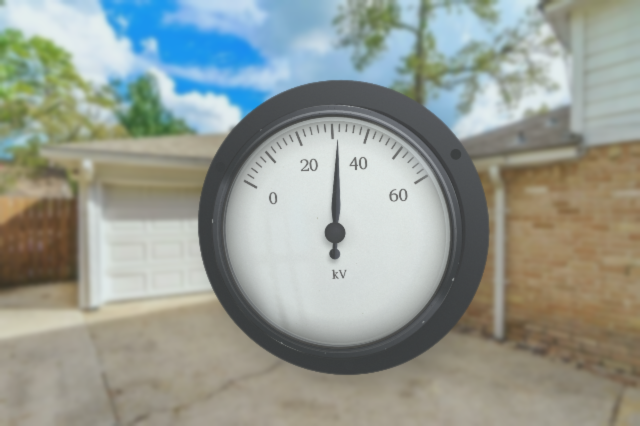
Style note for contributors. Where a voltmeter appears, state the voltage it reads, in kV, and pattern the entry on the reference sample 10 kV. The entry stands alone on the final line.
32 kV
